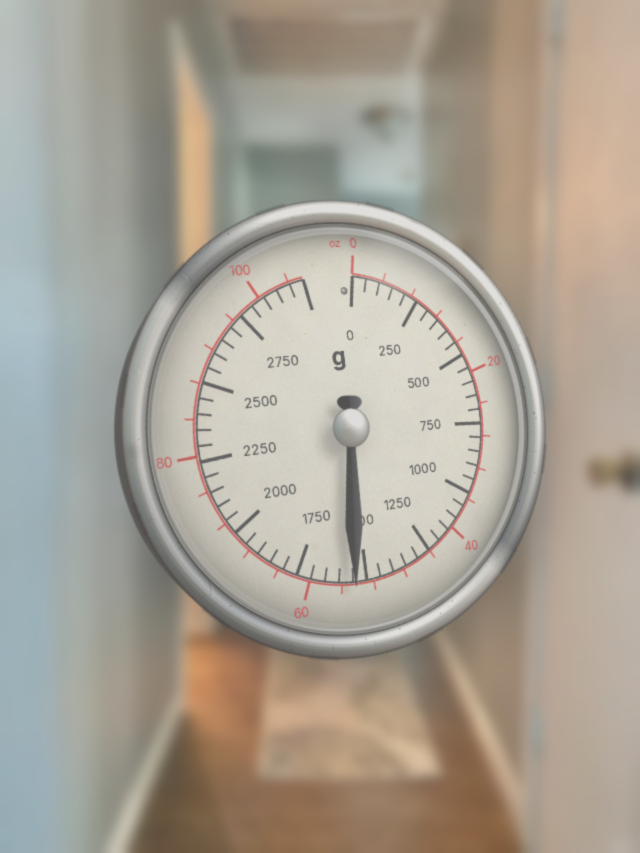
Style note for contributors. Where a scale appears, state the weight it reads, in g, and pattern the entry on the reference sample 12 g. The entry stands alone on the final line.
1550 g
